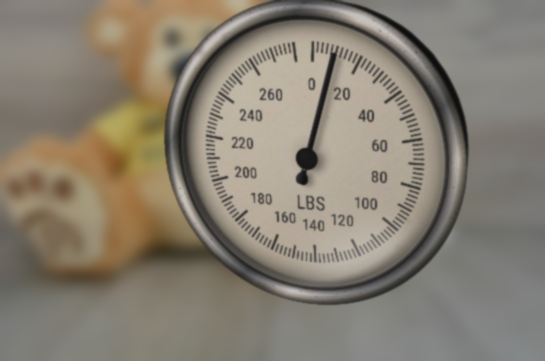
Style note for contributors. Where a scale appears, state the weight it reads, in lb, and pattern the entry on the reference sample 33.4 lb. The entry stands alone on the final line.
10 lb
